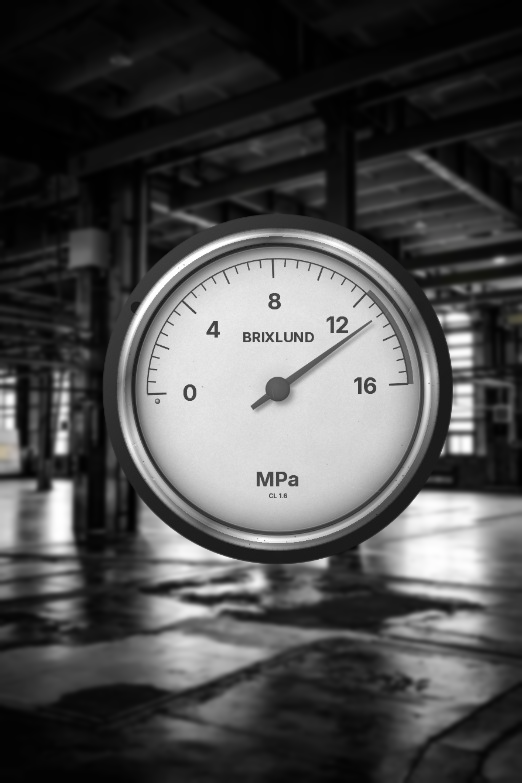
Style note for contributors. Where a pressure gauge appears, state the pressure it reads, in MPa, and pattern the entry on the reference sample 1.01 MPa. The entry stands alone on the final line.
13 MPa
